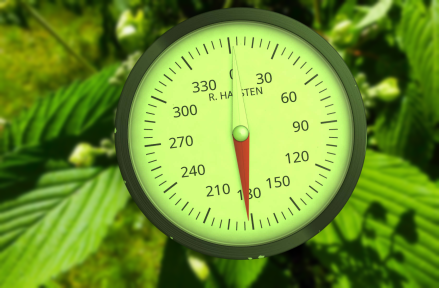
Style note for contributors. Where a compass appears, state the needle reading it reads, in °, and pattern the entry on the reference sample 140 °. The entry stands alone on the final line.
182.5 °
